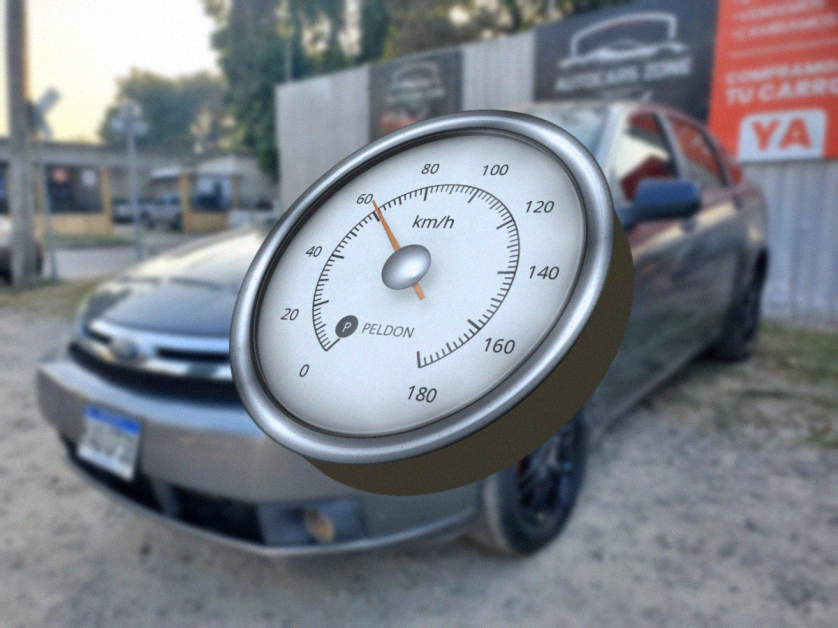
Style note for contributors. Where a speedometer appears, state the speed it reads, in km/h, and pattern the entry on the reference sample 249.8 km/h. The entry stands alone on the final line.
62 km/h
